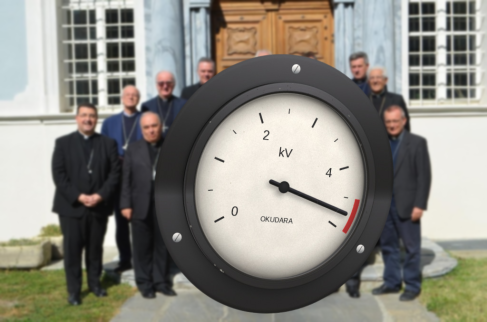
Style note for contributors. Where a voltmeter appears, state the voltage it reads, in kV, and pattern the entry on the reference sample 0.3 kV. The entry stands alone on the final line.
4.75 kV
